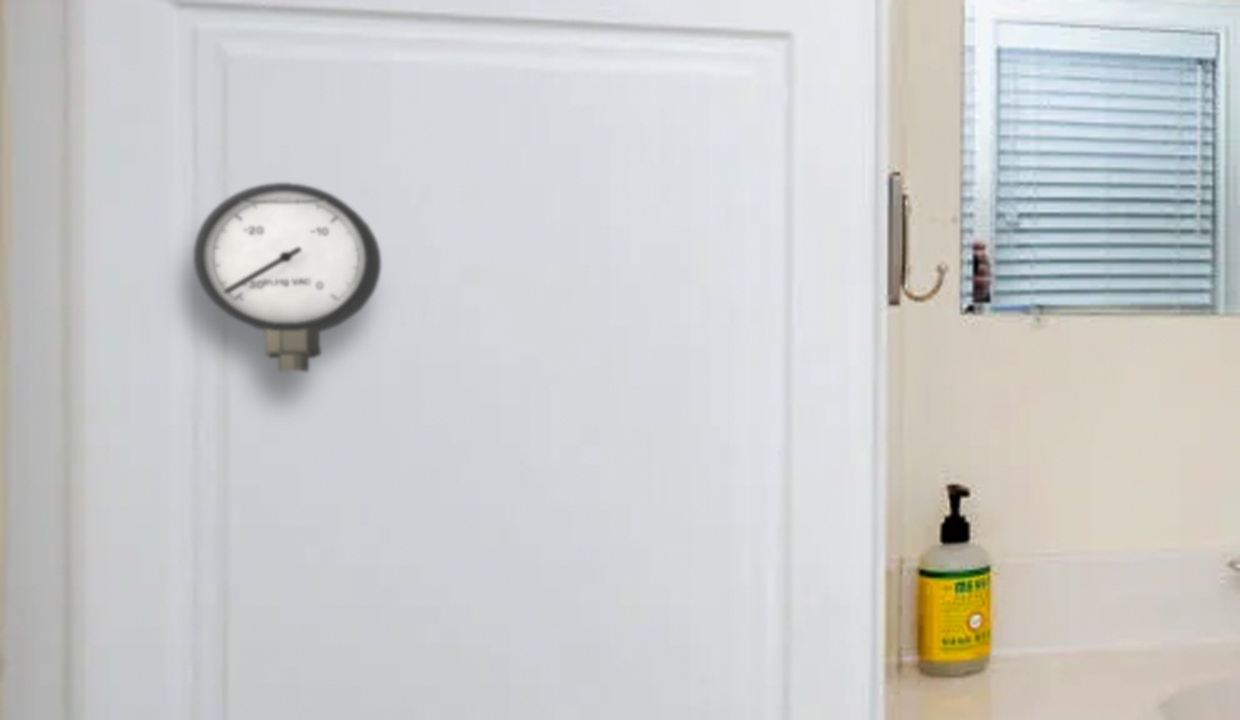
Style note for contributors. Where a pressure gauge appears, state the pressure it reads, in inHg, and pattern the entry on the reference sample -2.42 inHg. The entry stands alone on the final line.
-29 inHg
